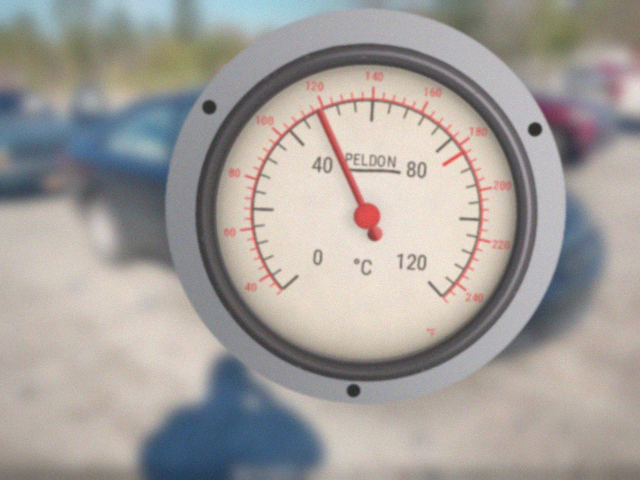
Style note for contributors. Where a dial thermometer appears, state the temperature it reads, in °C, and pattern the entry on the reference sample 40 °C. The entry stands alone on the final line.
48 °C
